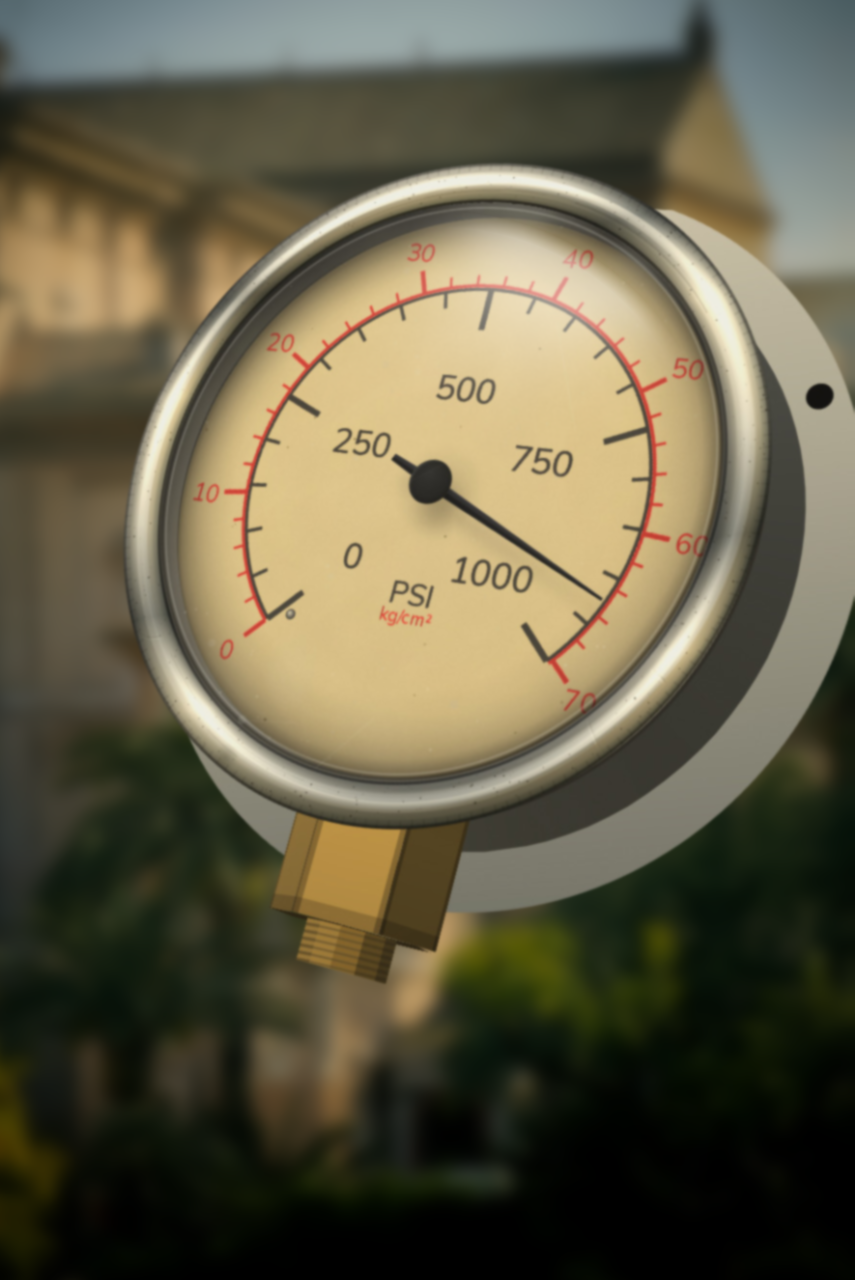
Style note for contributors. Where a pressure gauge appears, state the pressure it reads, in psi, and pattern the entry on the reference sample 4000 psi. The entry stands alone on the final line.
925 psi
